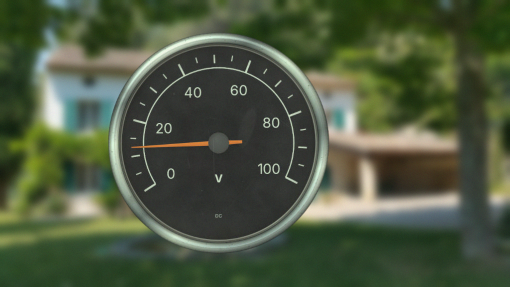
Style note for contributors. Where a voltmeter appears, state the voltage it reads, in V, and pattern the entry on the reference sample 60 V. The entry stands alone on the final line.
12.5 V
